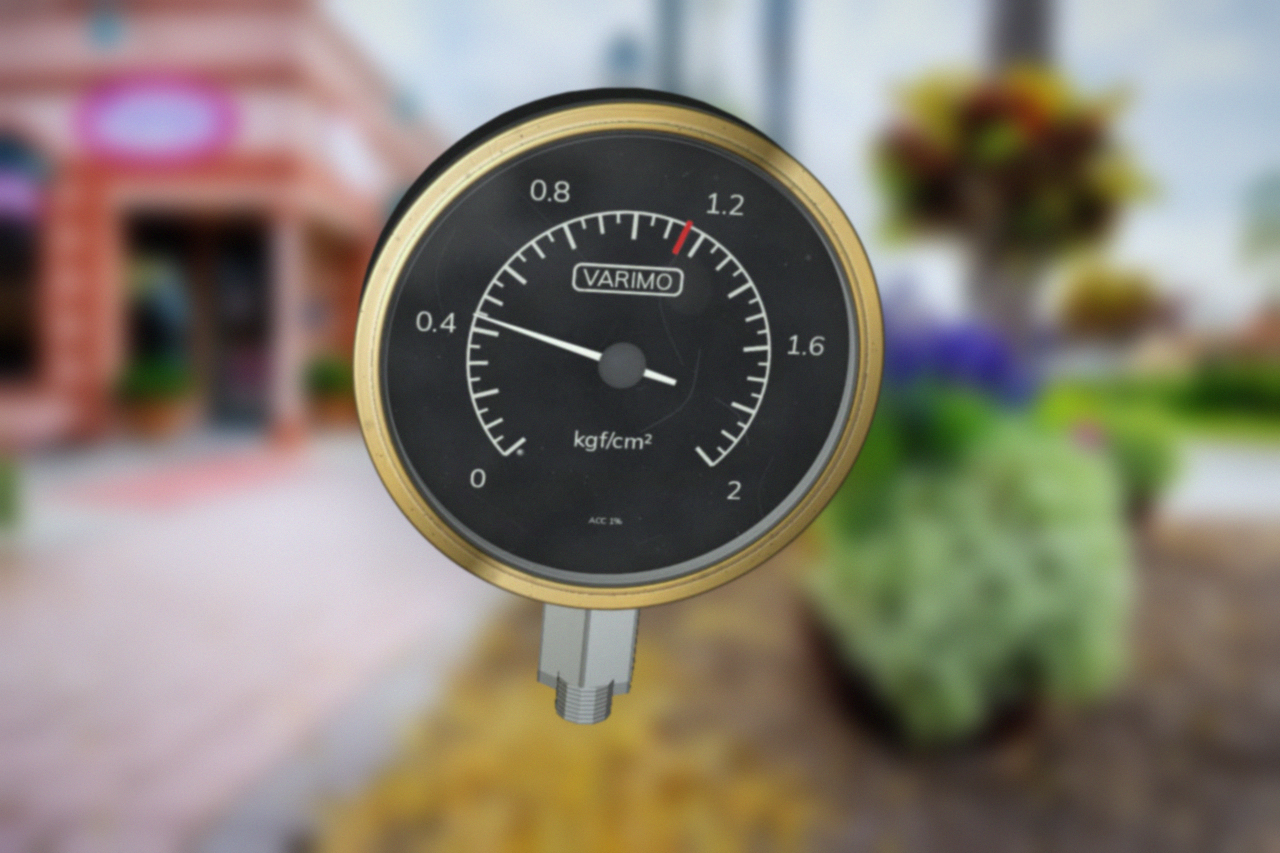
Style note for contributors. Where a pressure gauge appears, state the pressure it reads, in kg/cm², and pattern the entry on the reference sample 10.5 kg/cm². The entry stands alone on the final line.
0.45 kg/cm²
